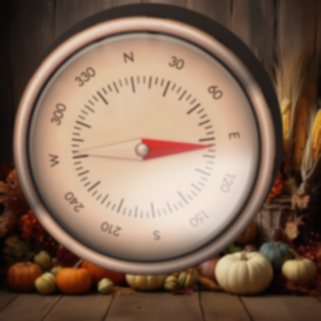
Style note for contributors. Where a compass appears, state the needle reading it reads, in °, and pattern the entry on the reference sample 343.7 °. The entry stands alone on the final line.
95 °
